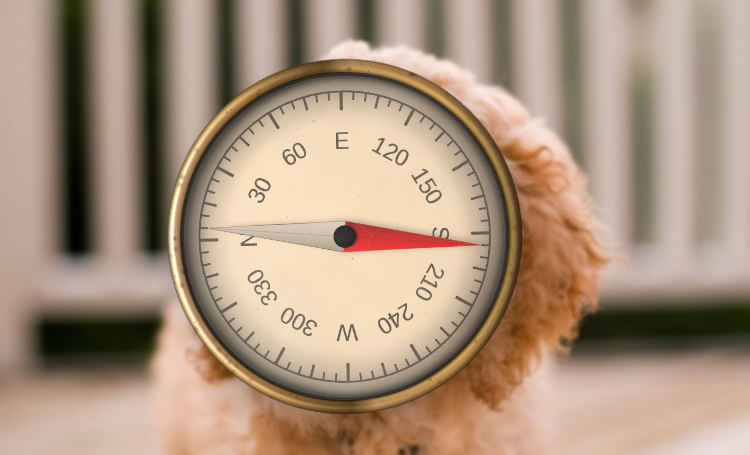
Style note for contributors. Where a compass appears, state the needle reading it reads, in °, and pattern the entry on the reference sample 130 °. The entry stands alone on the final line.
185 °
